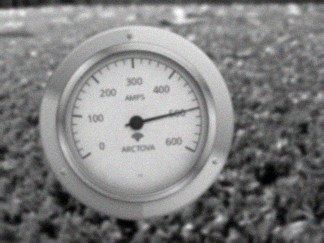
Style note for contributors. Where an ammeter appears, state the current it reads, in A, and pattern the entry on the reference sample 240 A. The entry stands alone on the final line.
500 A
